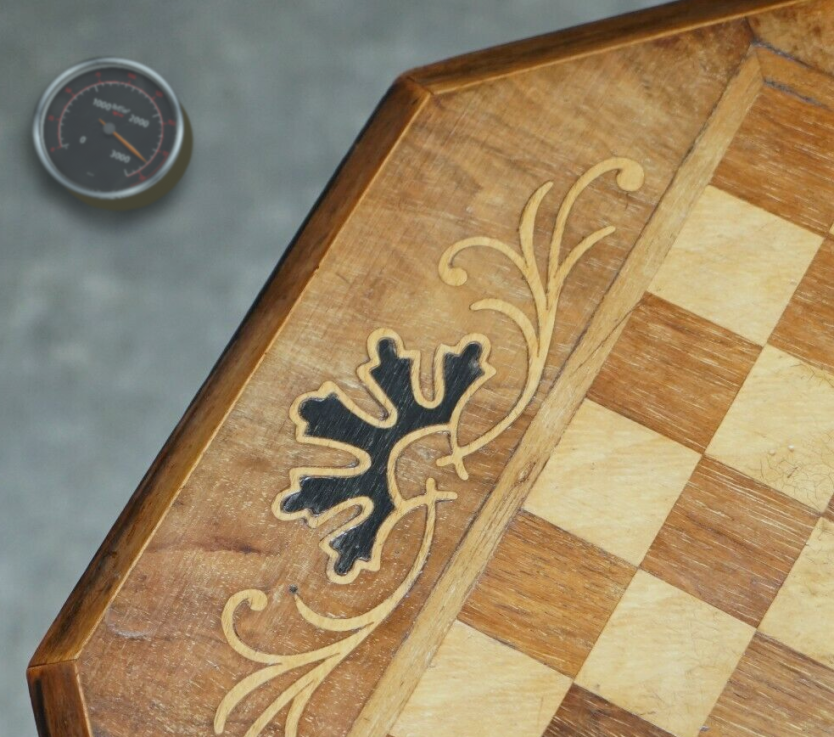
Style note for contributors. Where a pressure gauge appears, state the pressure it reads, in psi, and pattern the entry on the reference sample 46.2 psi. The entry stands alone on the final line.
2700 psi
